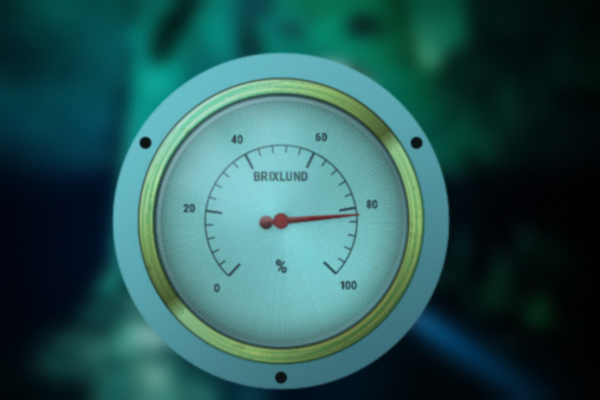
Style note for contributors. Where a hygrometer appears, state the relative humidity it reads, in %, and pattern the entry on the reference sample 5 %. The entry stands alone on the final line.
82 %
